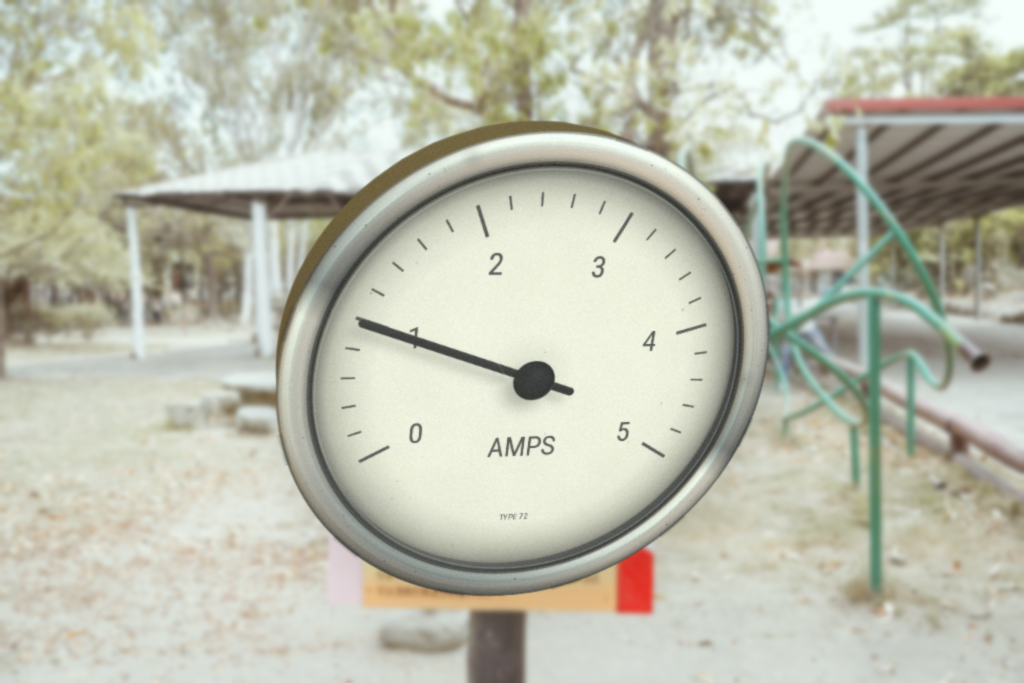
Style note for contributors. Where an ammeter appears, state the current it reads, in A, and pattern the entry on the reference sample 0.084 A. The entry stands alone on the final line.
1 A
